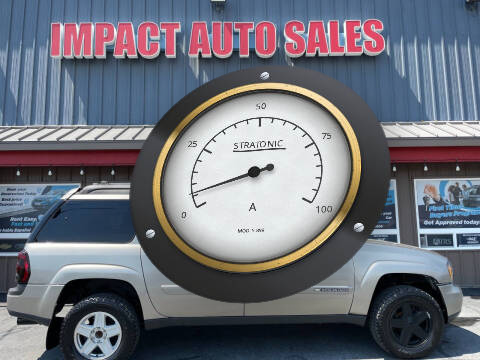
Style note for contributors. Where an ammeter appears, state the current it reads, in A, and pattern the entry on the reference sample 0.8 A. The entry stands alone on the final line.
5 A
